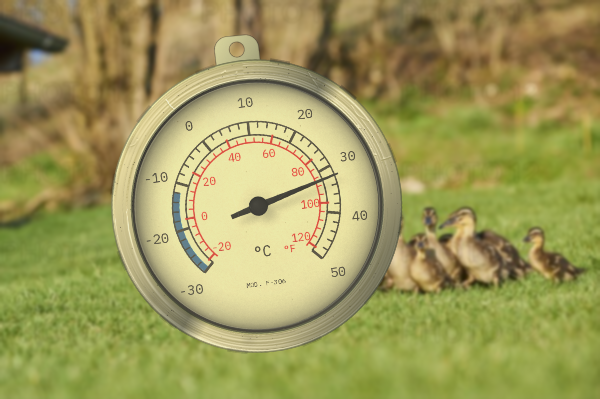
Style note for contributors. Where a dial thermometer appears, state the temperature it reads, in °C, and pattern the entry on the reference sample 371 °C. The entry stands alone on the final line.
32 °C
